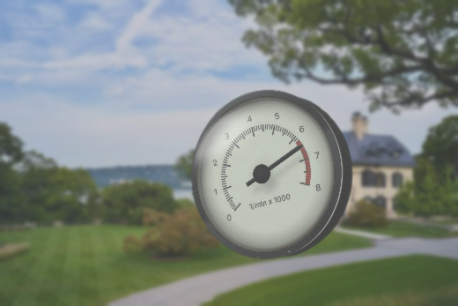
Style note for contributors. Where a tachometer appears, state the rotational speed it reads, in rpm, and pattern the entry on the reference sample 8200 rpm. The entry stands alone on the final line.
6500 rpm
